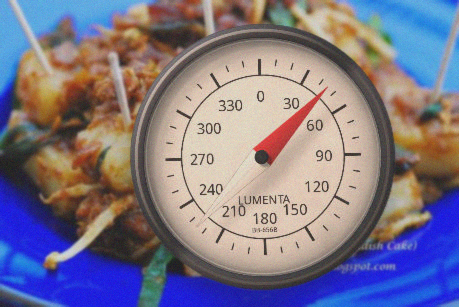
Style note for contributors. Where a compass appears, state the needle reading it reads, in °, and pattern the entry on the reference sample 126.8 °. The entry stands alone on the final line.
45 °
